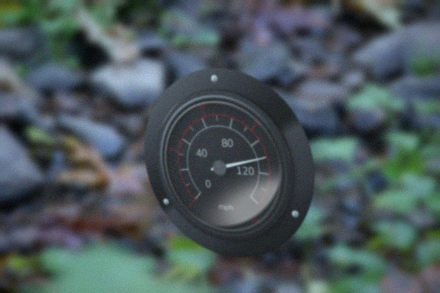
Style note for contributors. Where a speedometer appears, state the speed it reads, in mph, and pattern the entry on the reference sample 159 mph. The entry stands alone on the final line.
110 mph
